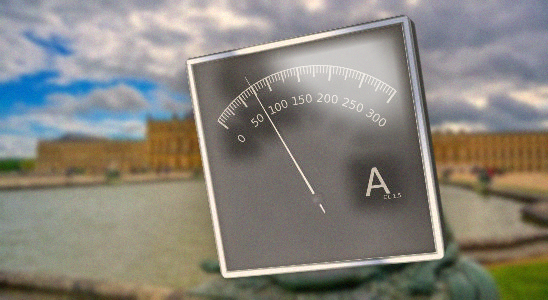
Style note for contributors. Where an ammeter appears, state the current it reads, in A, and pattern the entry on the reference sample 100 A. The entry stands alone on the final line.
75 A
